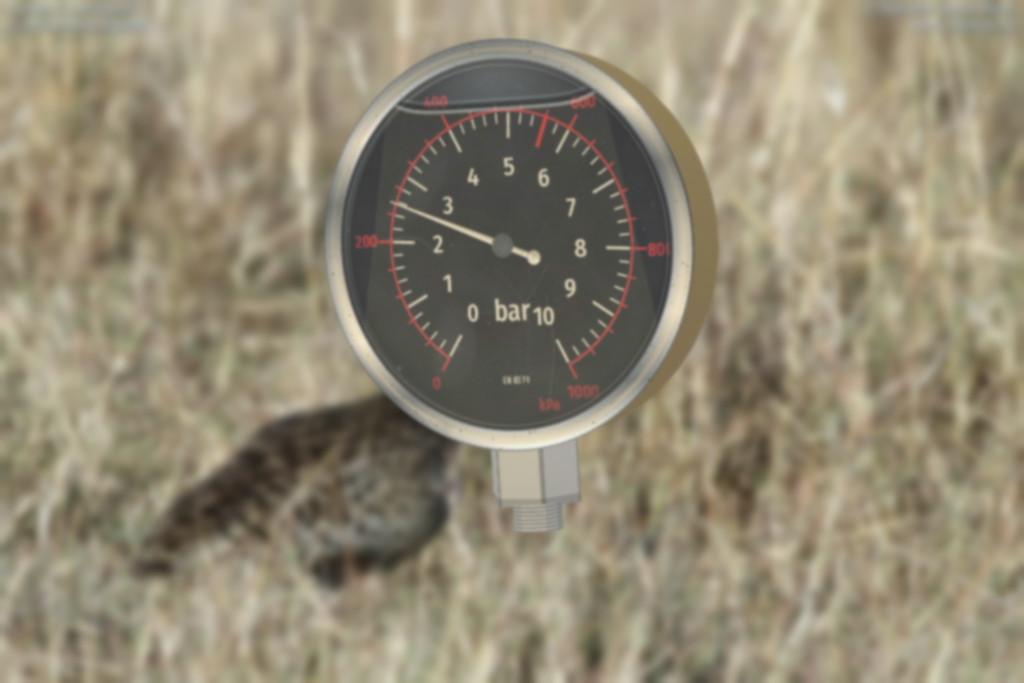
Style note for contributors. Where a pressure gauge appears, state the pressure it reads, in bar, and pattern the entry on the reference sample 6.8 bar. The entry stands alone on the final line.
2.6 bar
